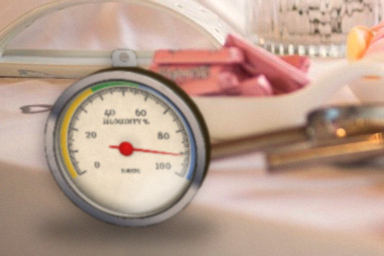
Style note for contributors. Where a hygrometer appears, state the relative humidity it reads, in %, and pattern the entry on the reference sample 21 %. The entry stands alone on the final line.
90 %
